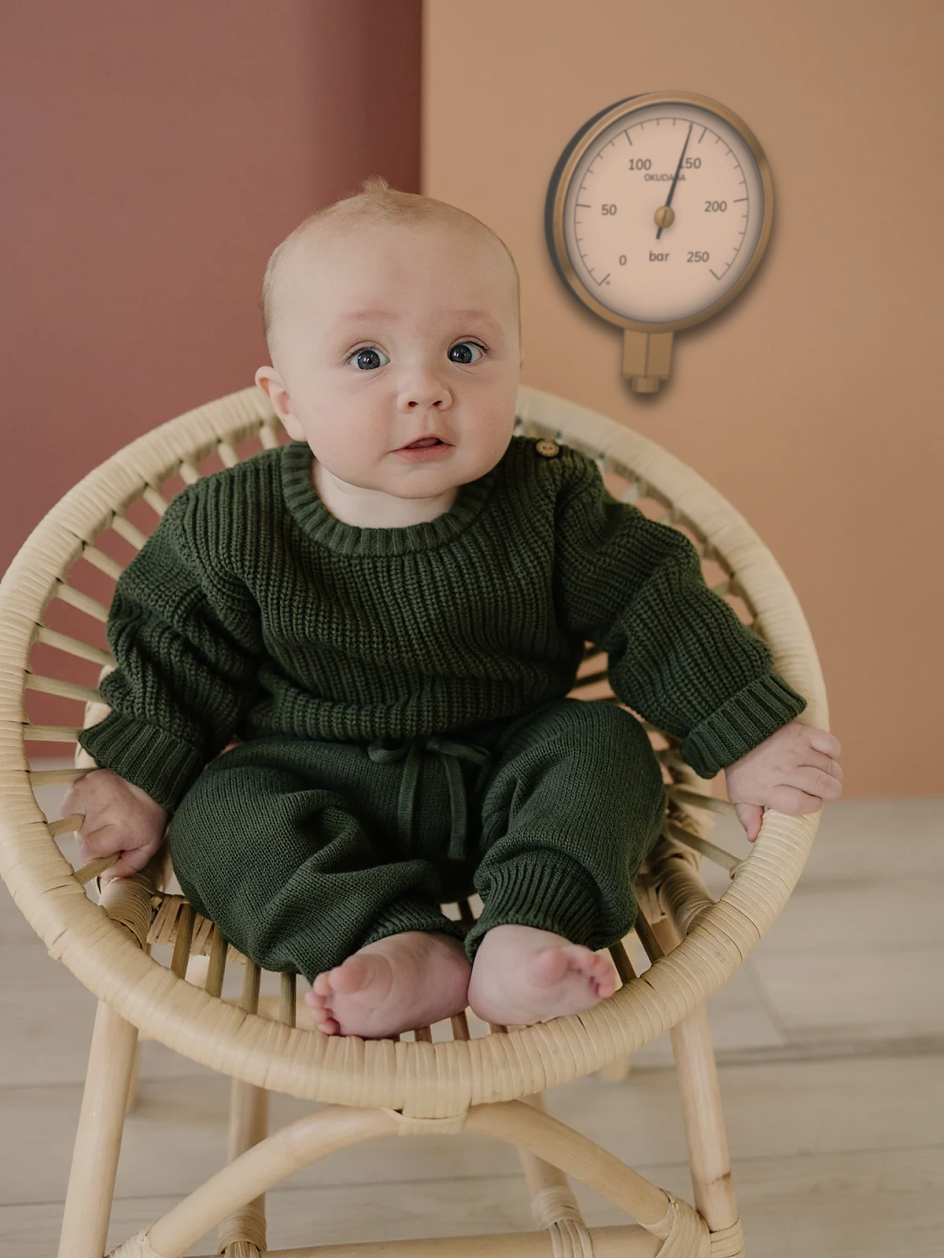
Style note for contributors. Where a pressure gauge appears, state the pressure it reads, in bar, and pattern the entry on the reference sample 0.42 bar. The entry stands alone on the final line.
140 bar
